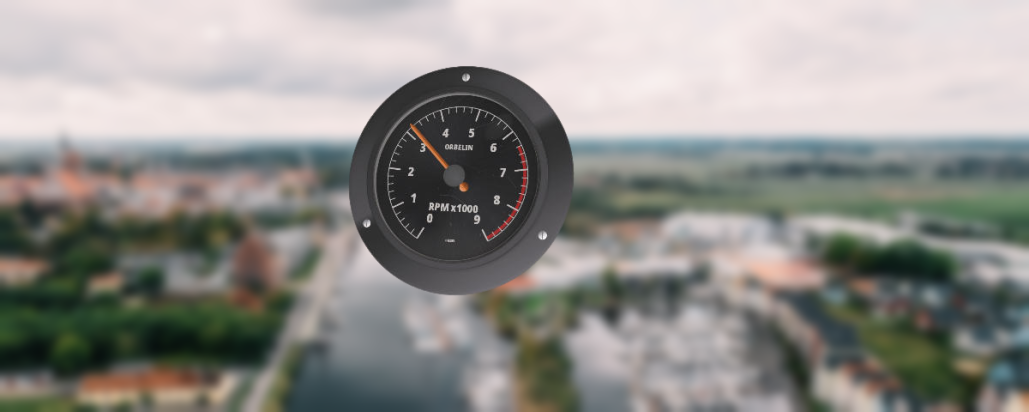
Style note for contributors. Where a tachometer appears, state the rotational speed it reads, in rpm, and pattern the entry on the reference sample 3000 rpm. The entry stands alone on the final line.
3200 rpm
